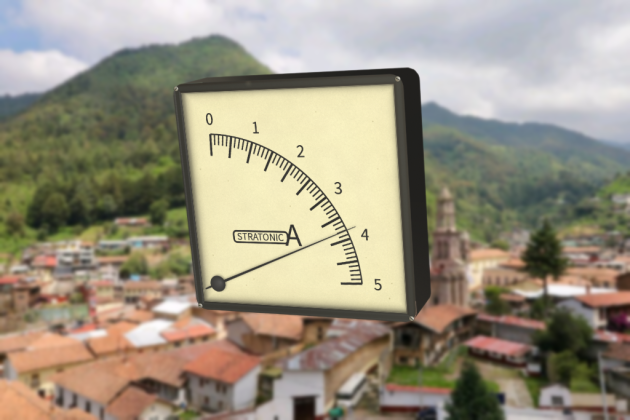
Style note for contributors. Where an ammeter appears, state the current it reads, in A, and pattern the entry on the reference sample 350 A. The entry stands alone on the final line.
3.8 A
